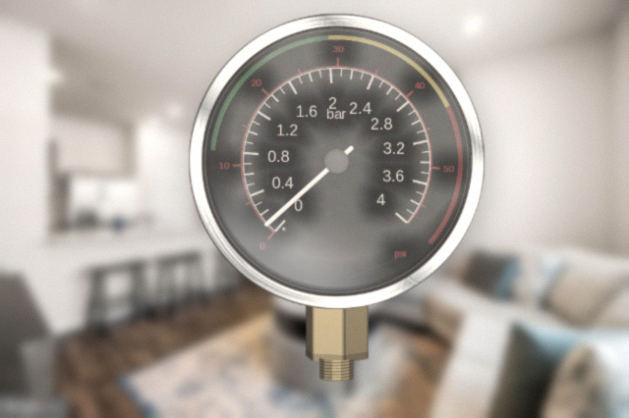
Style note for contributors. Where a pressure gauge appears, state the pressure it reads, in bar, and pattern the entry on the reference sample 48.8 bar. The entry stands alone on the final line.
0.1 bar
